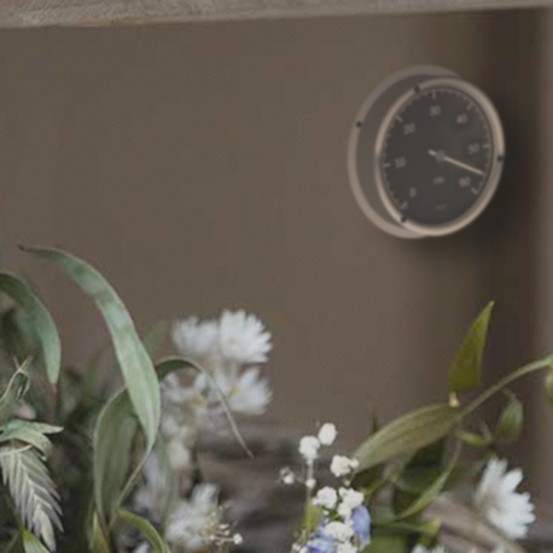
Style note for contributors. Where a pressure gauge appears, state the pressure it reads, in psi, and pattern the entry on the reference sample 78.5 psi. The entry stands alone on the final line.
56 psi
